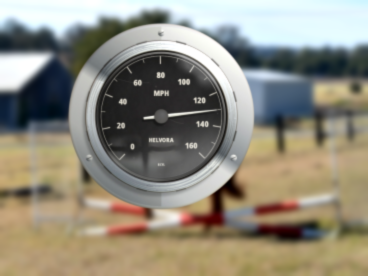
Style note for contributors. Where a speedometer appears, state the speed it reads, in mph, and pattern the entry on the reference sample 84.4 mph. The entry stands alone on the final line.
130 mph
